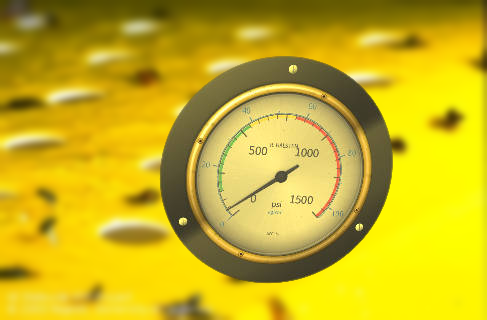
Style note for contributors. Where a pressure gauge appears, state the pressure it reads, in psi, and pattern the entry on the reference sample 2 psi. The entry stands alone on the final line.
50 psi
